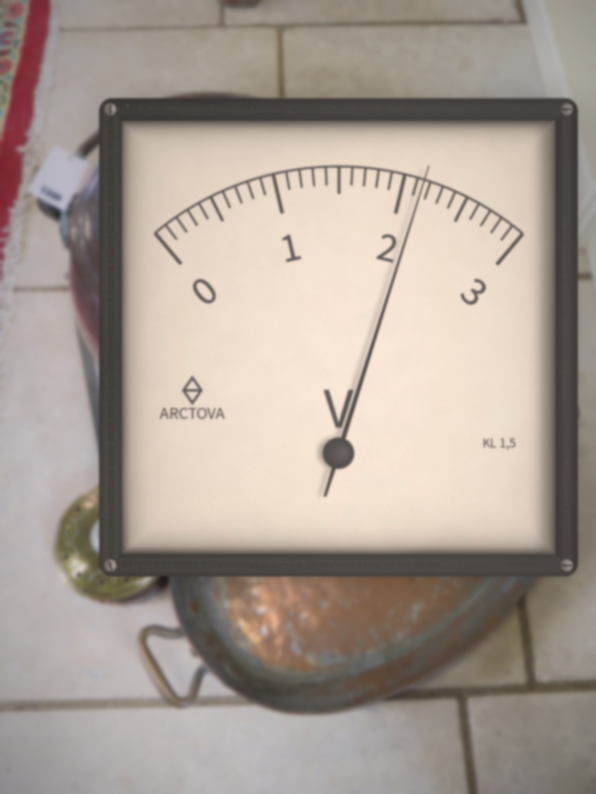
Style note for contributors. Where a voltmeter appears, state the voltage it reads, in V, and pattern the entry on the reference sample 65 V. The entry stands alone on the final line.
2.15 V
